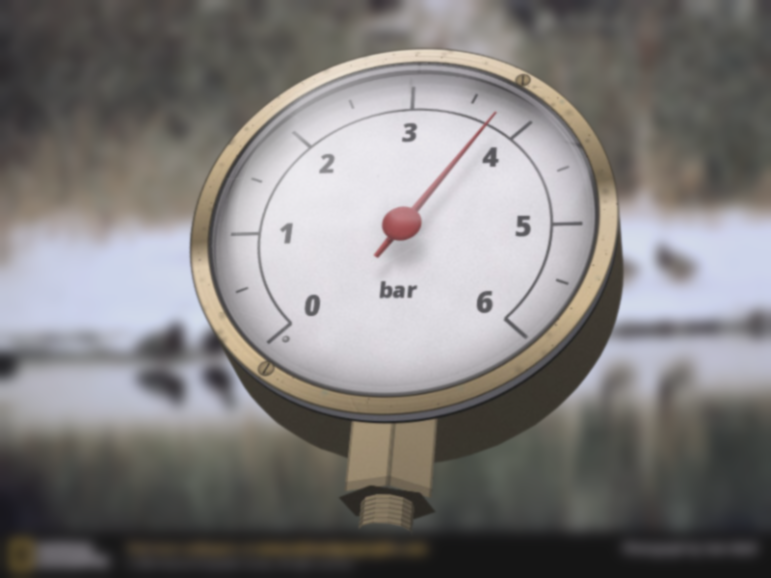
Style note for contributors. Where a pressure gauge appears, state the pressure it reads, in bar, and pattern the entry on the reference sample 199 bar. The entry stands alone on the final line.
3.75 bar
